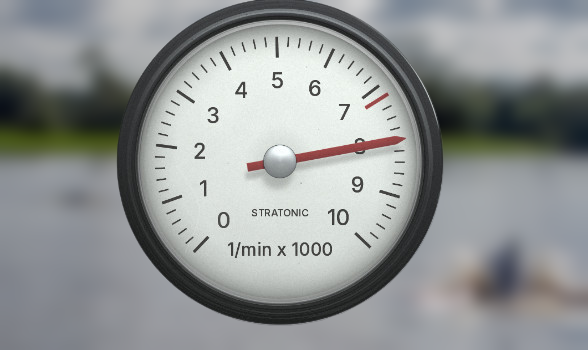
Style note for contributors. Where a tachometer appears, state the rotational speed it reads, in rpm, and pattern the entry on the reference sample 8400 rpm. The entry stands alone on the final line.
8000 rpm
